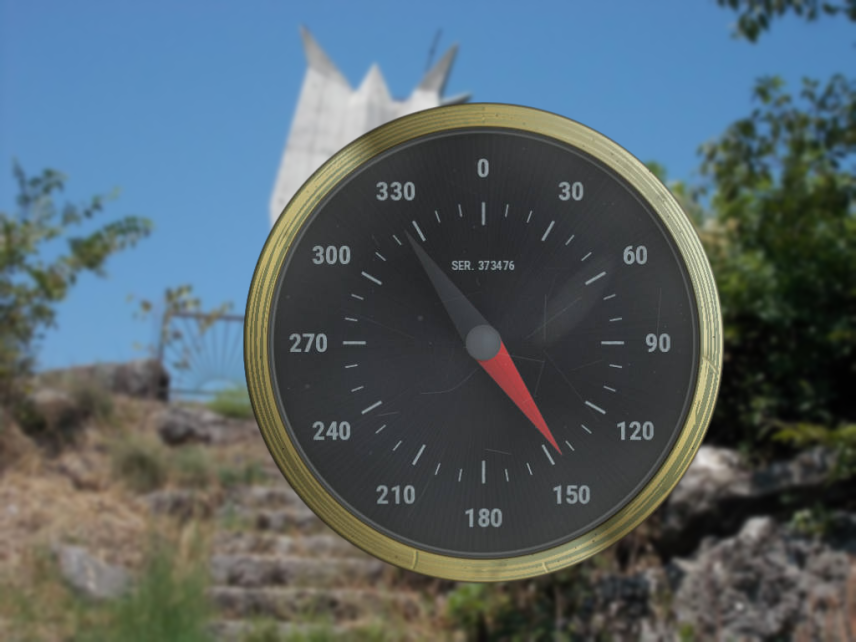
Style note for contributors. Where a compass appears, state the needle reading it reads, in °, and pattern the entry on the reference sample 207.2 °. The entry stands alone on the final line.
145 °
